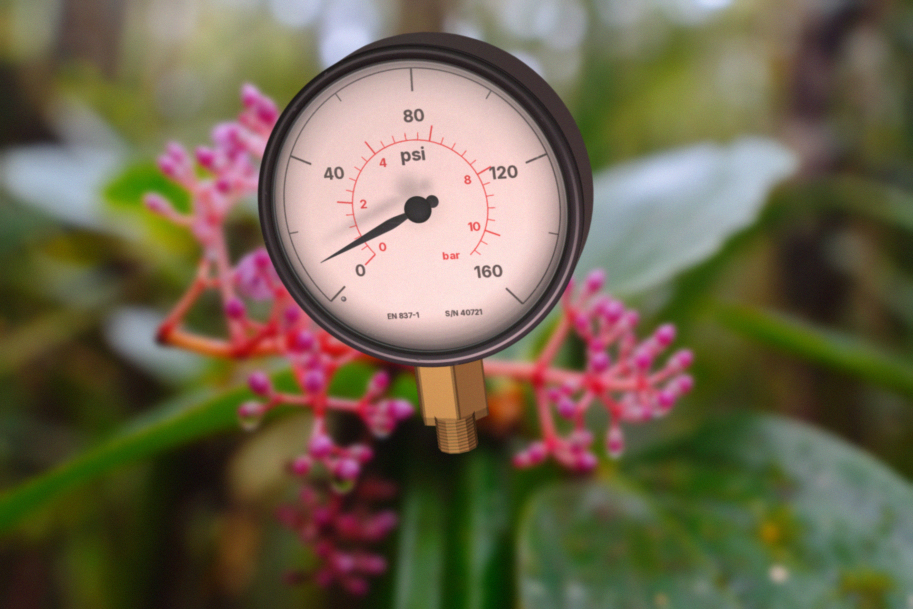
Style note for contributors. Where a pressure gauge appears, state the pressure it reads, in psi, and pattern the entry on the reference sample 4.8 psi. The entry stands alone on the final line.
10 psi
